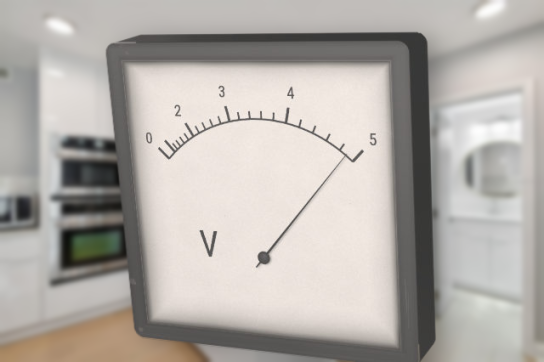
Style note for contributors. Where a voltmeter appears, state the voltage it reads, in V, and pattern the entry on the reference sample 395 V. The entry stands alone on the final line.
4.9 V
